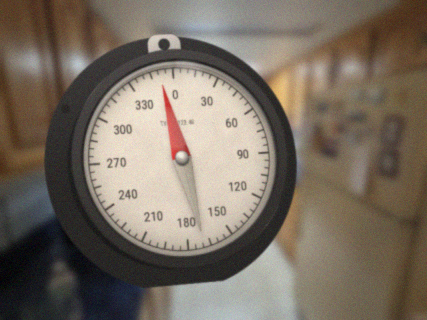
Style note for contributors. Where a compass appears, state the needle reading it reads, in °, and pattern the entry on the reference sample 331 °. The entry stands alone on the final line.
350 °
